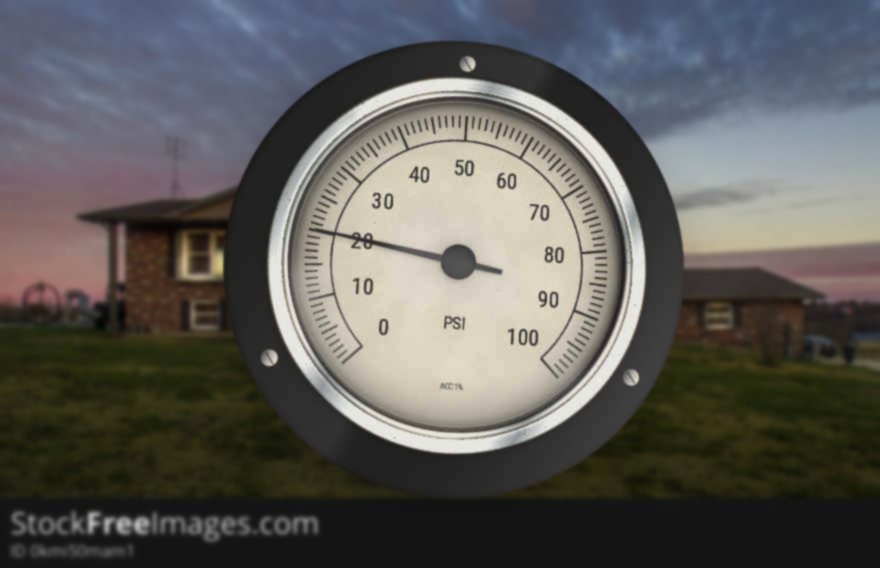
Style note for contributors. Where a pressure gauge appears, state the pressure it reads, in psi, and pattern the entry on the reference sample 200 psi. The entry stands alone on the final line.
20 psi
